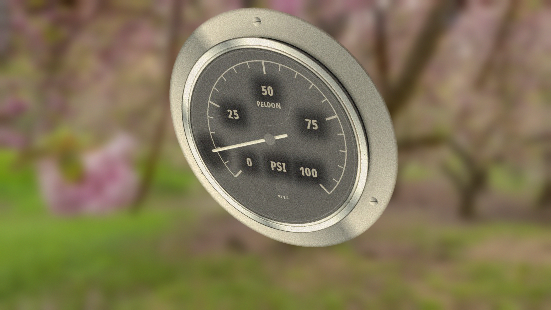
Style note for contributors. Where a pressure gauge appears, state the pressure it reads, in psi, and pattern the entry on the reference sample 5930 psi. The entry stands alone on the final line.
10 psi
